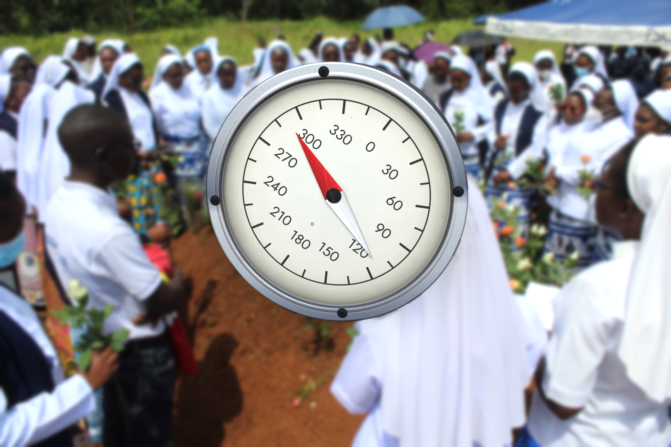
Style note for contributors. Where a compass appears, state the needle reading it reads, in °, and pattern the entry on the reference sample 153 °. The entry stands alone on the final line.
292.5 °
